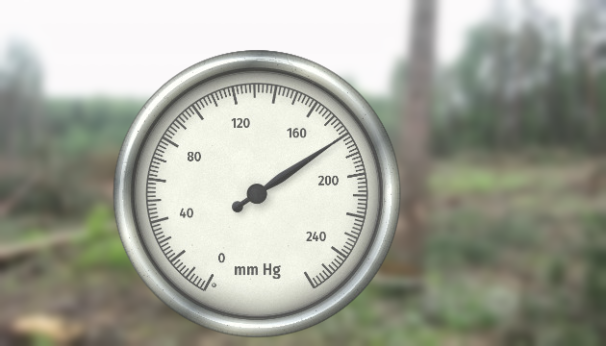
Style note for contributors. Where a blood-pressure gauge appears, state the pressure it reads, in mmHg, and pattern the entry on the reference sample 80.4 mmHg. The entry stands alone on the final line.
180 mmHg
